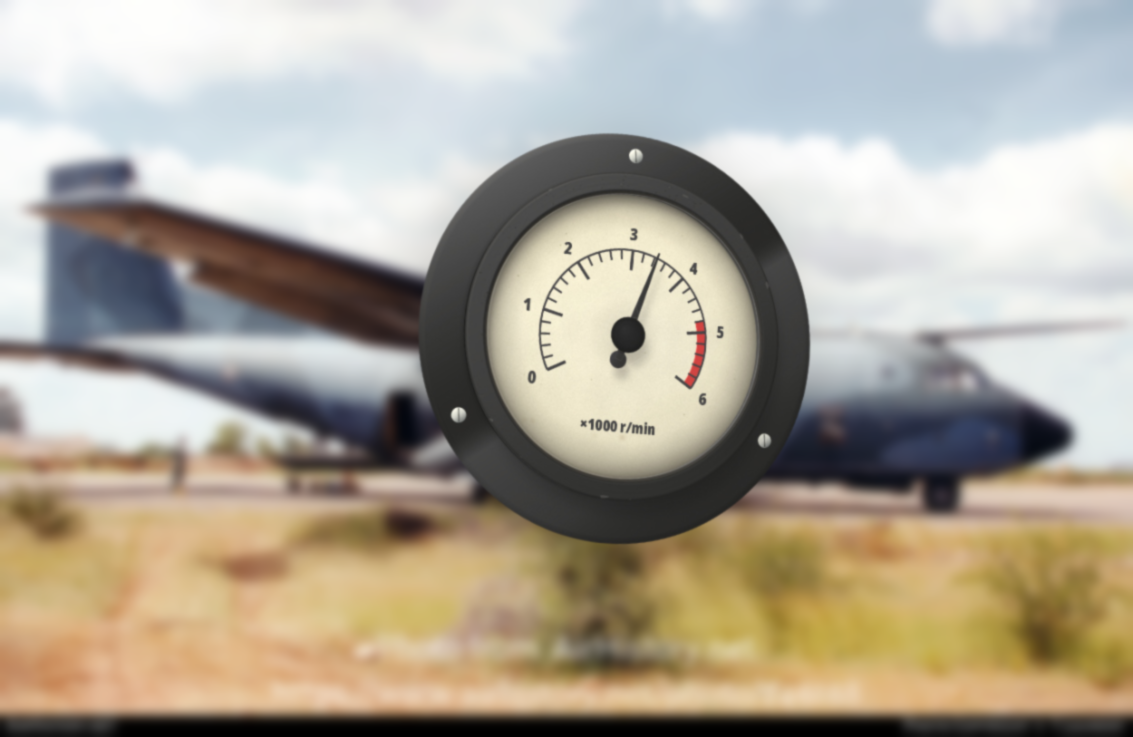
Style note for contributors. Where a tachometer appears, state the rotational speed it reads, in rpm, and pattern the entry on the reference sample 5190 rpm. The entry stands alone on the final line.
3400 rpm
